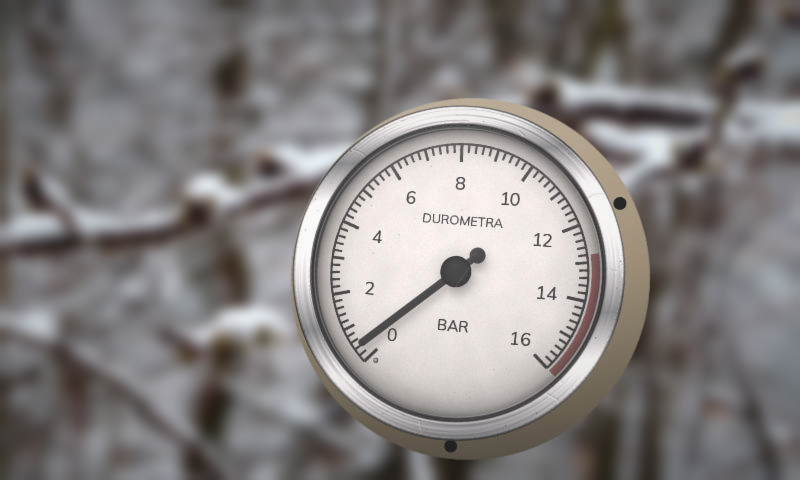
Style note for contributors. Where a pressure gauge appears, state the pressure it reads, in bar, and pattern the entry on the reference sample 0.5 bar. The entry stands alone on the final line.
0.4 bar
